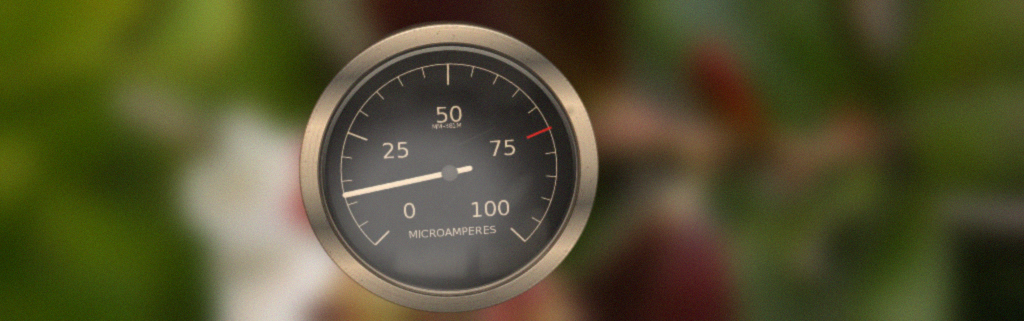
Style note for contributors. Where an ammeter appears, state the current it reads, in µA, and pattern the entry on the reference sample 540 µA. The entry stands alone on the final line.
12.5 µA
